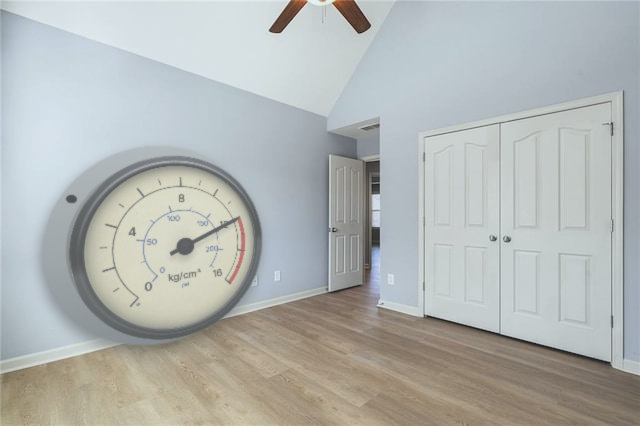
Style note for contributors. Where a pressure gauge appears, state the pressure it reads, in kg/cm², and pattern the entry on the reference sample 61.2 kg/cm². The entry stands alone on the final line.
12 kg/cm²
